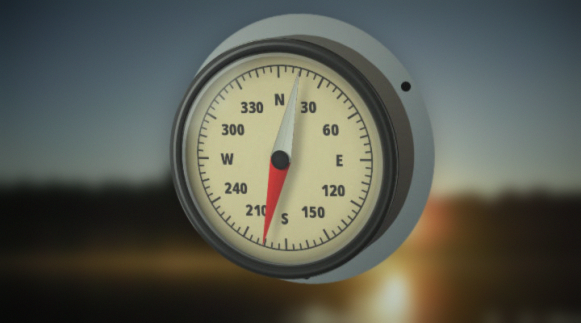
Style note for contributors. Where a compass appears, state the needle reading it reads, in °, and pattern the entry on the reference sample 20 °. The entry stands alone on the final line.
195 °
